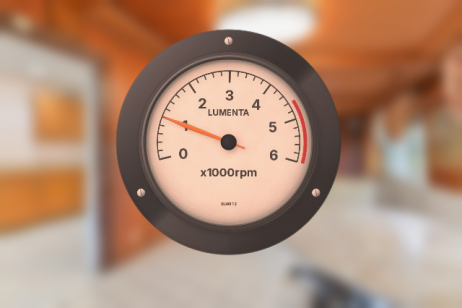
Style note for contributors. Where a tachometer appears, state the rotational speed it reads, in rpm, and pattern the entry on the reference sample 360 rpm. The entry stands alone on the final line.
1000 rpm
